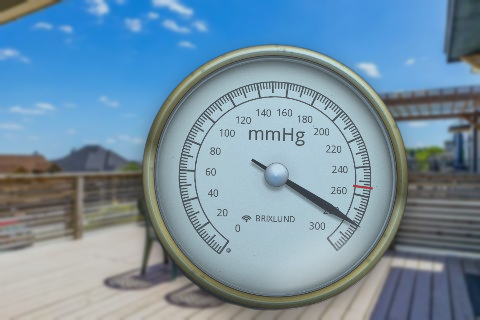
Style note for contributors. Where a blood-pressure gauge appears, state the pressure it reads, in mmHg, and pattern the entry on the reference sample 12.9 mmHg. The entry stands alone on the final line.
280 mmHg
